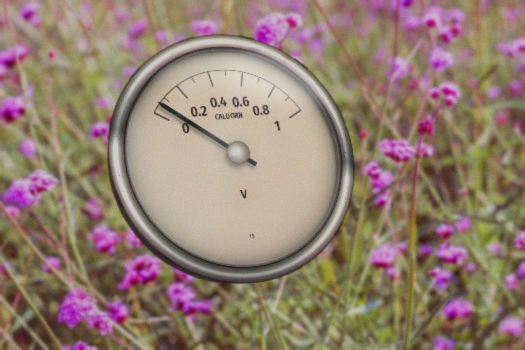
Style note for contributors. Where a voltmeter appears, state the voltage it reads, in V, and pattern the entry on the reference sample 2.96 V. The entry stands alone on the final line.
0.05 V
